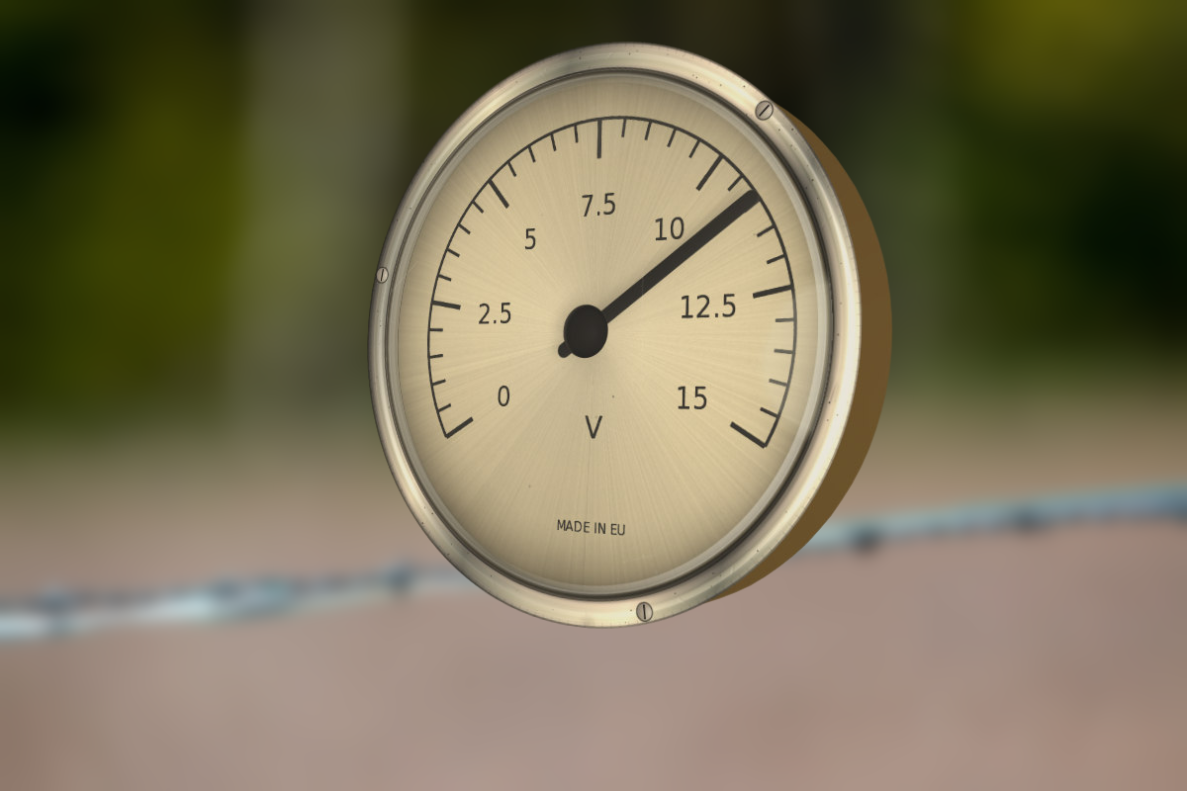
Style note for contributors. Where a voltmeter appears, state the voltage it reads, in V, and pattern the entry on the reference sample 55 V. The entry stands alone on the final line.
11 V
